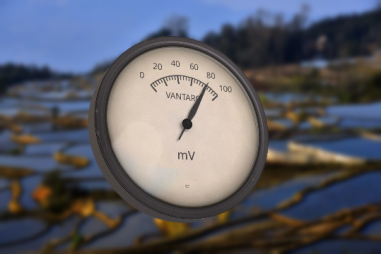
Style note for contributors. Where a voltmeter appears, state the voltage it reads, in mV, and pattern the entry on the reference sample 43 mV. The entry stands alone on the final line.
80 mV
